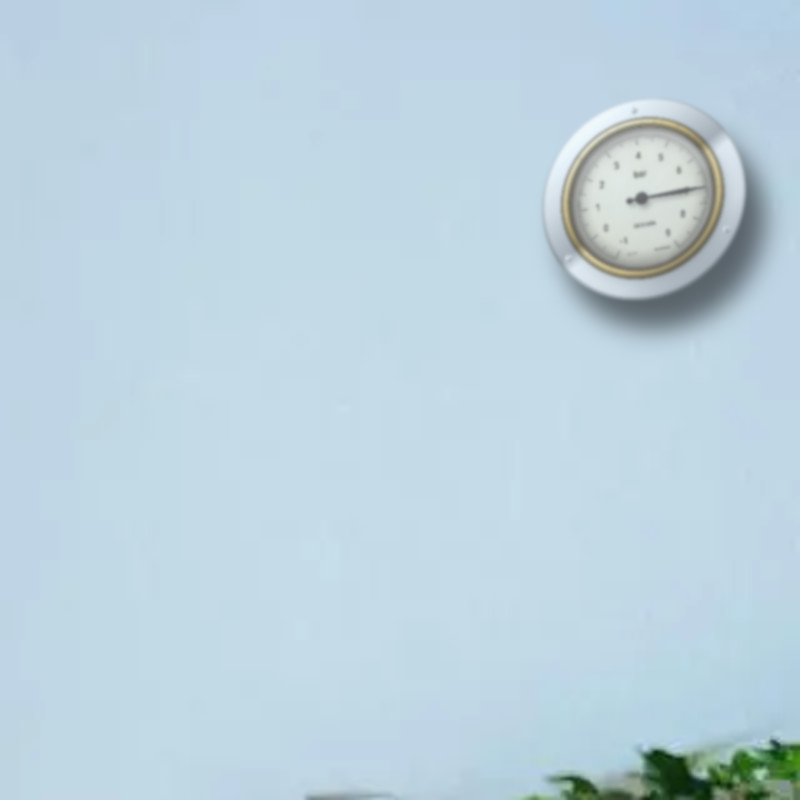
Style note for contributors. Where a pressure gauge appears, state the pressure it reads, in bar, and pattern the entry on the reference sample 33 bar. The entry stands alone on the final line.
7 bar
